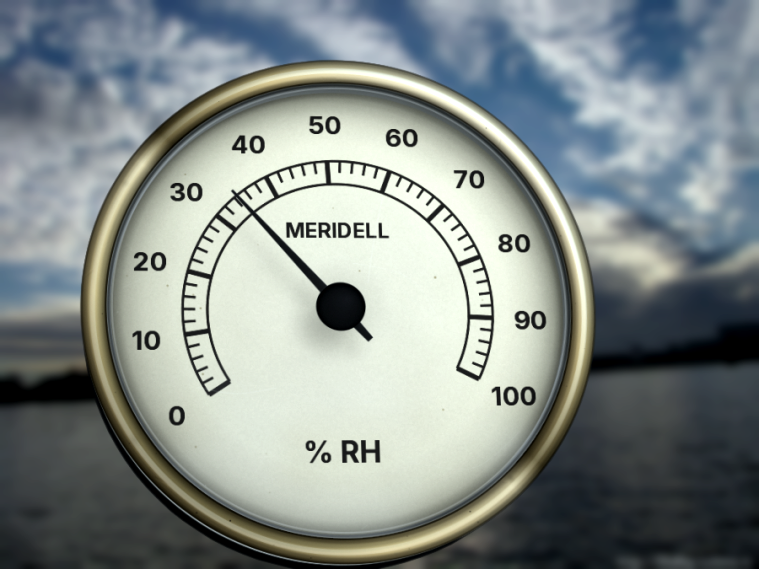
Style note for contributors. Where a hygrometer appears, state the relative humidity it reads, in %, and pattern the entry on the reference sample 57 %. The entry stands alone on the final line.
34 %
